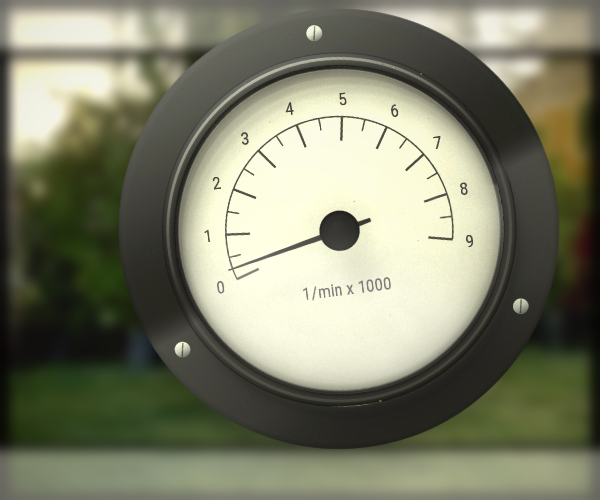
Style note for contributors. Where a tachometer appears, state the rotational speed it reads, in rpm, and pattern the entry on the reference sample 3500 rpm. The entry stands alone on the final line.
250 rpm
